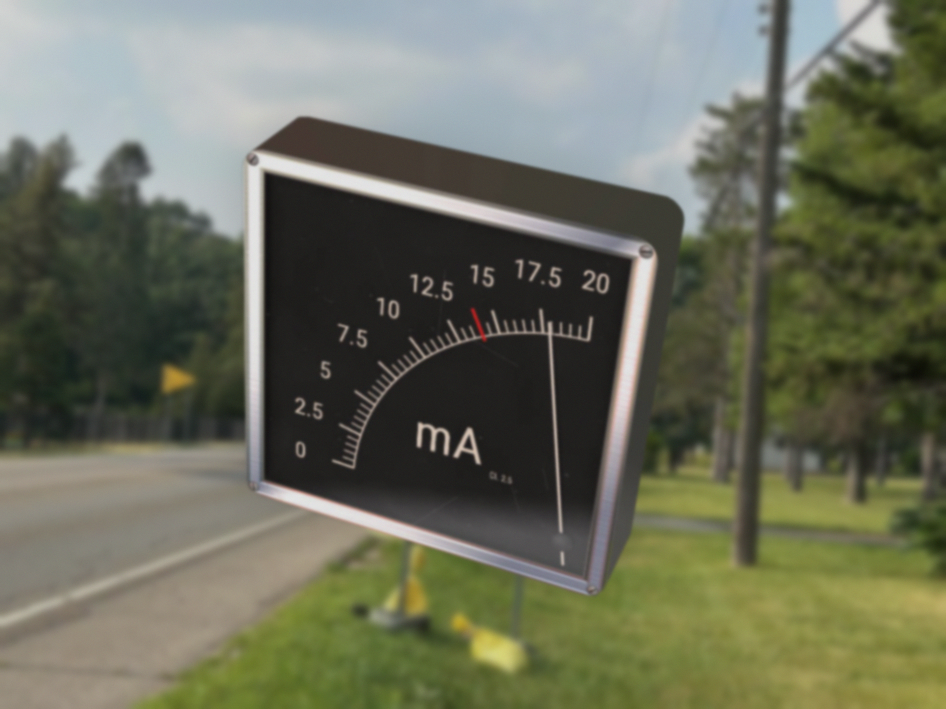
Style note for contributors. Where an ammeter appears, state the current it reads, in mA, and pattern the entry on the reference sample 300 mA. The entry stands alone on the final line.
18 mA
